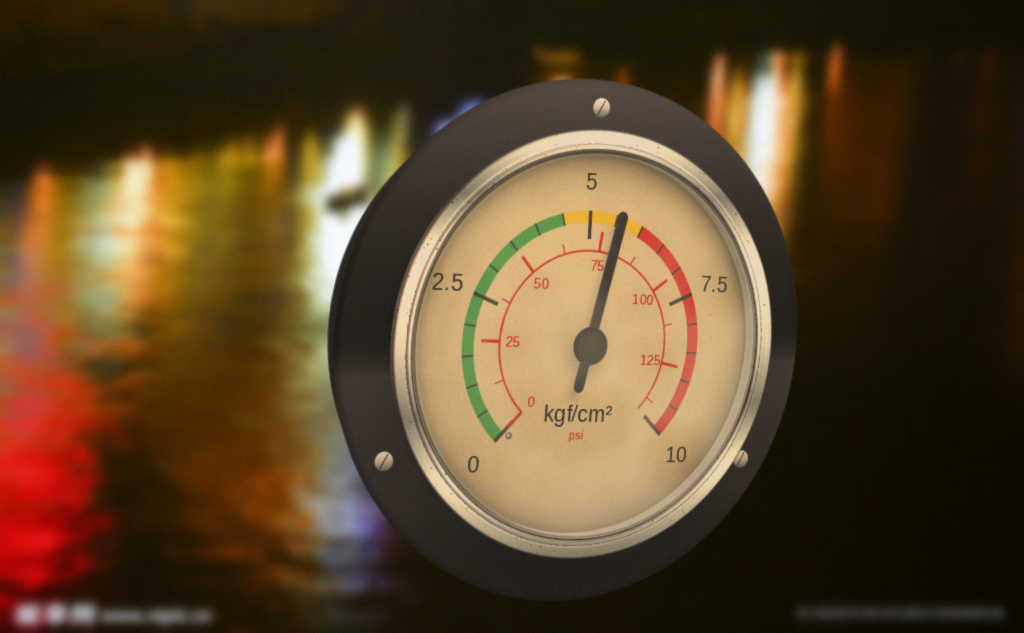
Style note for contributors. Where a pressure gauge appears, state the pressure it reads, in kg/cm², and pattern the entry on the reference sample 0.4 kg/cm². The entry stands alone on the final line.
5.5 kg/cm²
